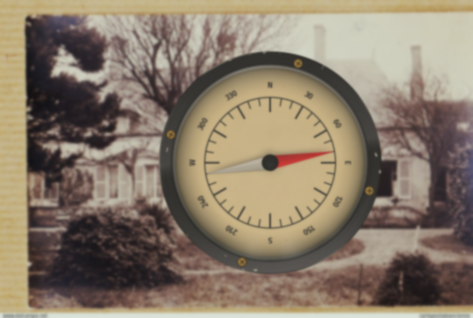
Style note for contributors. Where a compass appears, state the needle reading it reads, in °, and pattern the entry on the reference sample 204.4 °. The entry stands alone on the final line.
80 °
